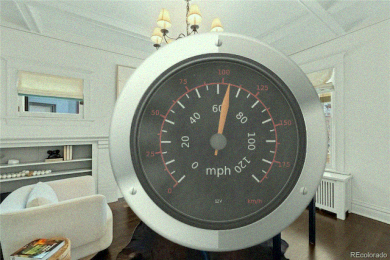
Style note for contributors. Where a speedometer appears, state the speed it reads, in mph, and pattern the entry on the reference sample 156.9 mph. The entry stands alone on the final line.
65 mph
